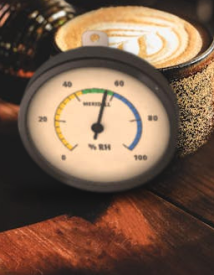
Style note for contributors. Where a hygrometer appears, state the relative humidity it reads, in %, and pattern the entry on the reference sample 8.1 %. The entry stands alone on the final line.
56 %
